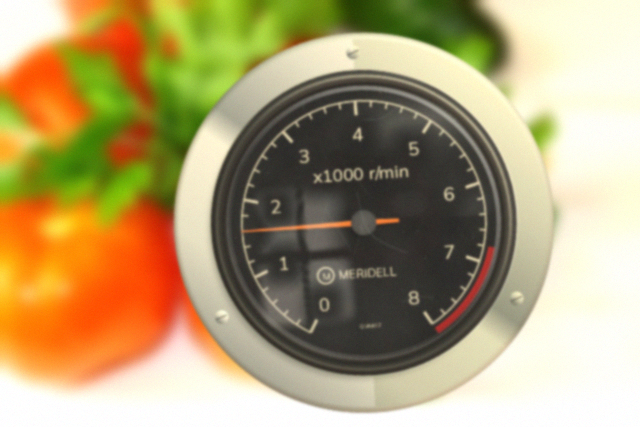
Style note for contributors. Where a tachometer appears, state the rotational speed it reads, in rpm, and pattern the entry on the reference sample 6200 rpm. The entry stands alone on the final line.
1600 rpm
